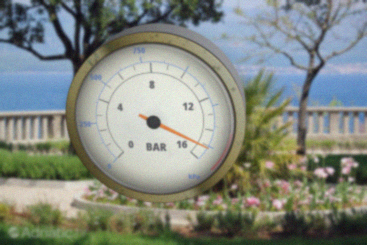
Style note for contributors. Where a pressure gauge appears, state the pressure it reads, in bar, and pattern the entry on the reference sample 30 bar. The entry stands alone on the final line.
15 bar
